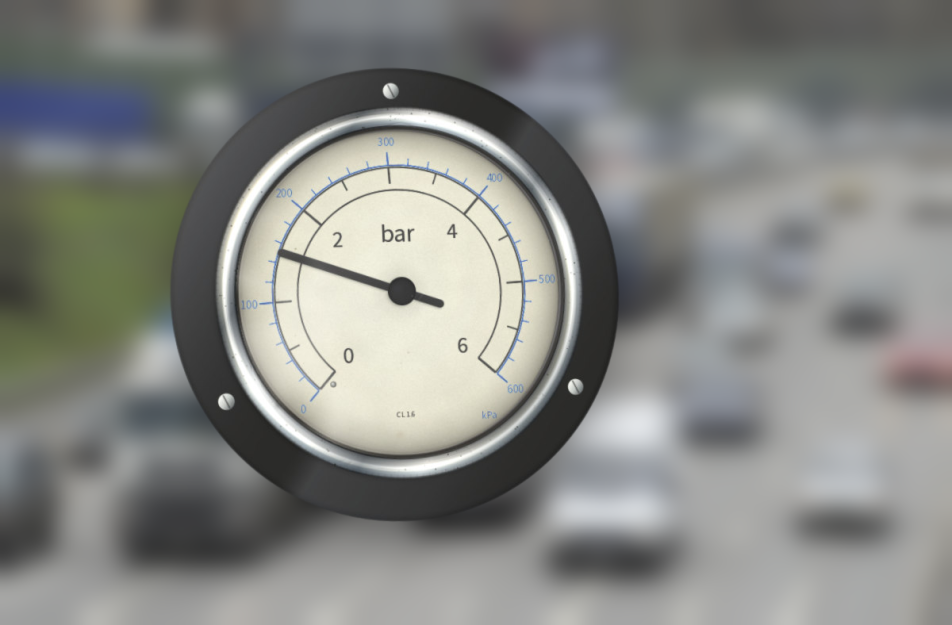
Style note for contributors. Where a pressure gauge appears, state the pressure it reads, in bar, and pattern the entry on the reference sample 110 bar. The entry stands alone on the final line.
1.5 bar
